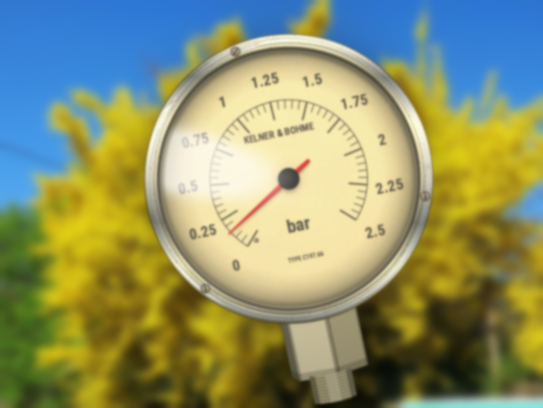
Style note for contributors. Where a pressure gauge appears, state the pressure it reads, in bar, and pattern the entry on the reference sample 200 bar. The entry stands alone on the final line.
0.15 bar
